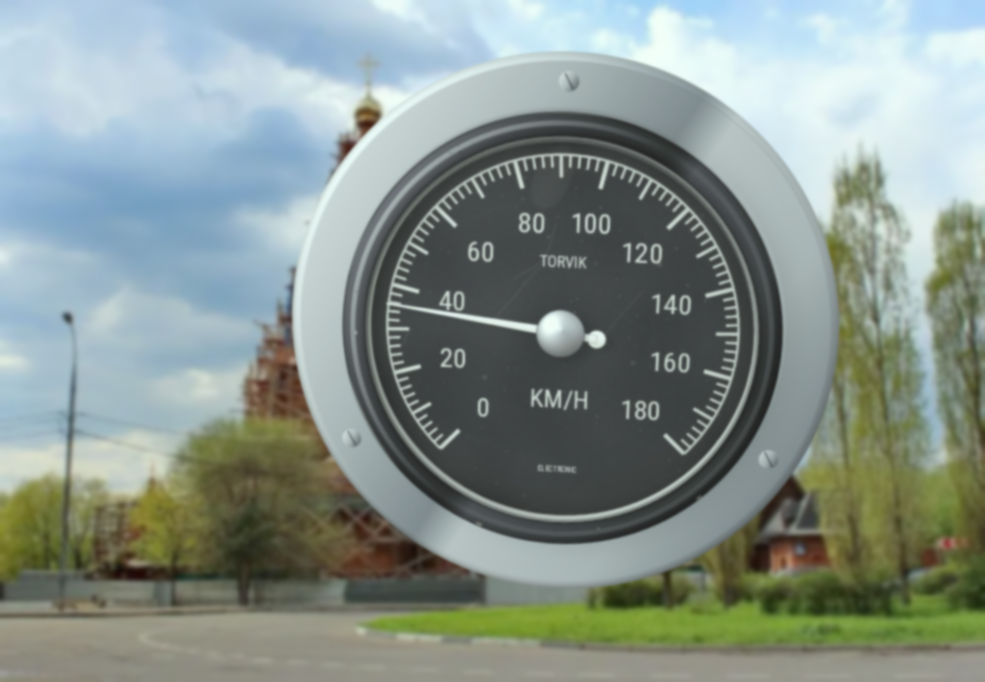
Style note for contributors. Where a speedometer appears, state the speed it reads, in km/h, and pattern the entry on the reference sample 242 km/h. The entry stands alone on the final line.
36 km/h
